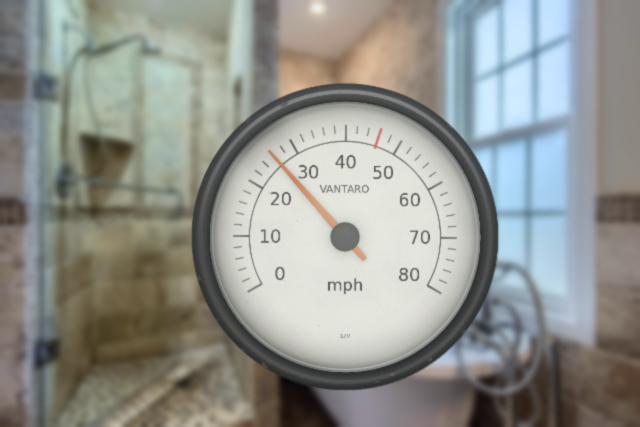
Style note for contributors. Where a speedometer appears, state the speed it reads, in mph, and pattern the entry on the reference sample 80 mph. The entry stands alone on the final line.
26 mph
